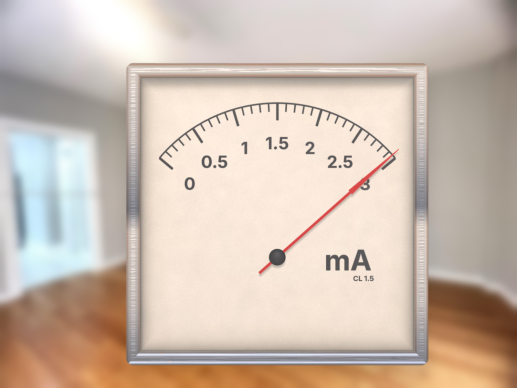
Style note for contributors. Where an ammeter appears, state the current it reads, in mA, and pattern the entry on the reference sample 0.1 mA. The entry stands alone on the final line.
2.95 mA
